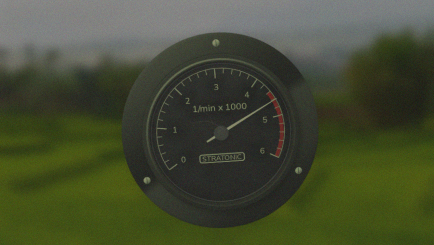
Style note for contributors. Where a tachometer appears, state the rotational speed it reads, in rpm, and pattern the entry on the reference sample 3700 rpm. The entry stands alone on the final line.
4600 rpm
